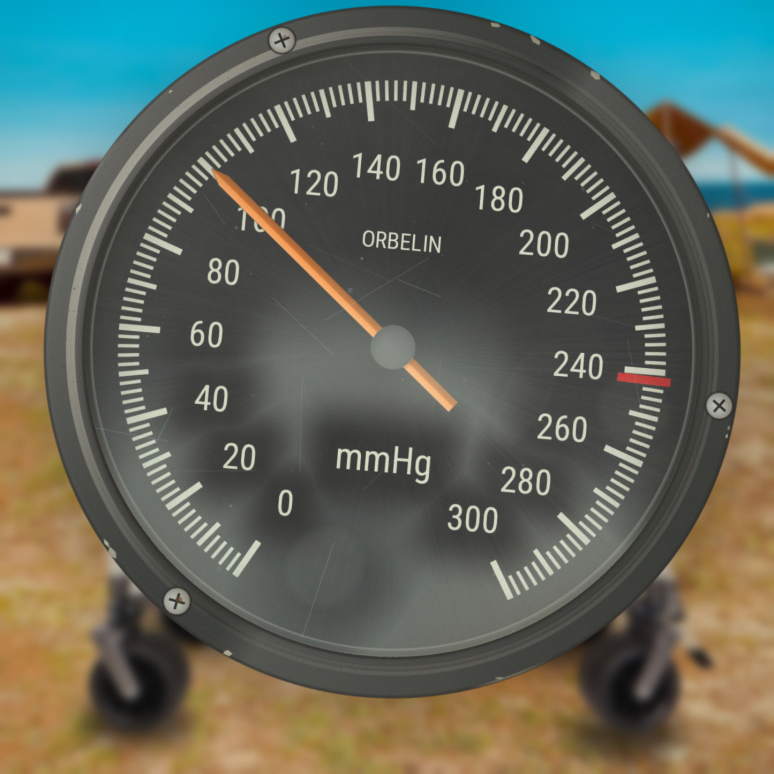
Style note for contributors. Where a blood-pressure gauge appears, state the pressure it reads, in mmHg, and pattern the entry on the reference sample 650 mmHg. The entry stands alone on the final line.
100 mmHg
